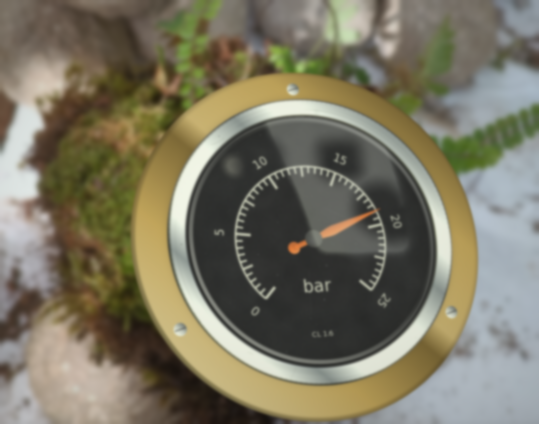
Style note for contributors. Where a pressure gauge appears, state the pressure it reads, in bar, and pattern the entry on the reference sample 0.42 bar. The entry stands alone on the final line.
19 bar
